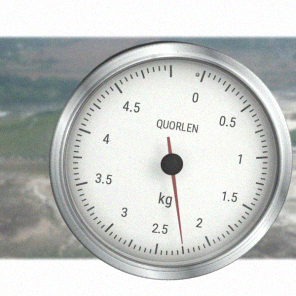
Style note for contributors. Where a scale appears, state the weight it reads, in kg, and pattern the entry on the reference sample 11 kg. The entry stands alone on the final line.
2.25 kg
